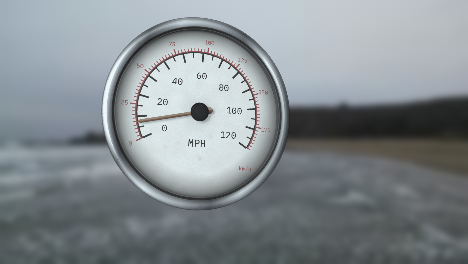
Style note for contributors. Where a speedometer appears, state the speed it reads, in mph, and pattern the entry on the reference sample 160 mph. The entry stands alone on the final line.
7.5 mph
